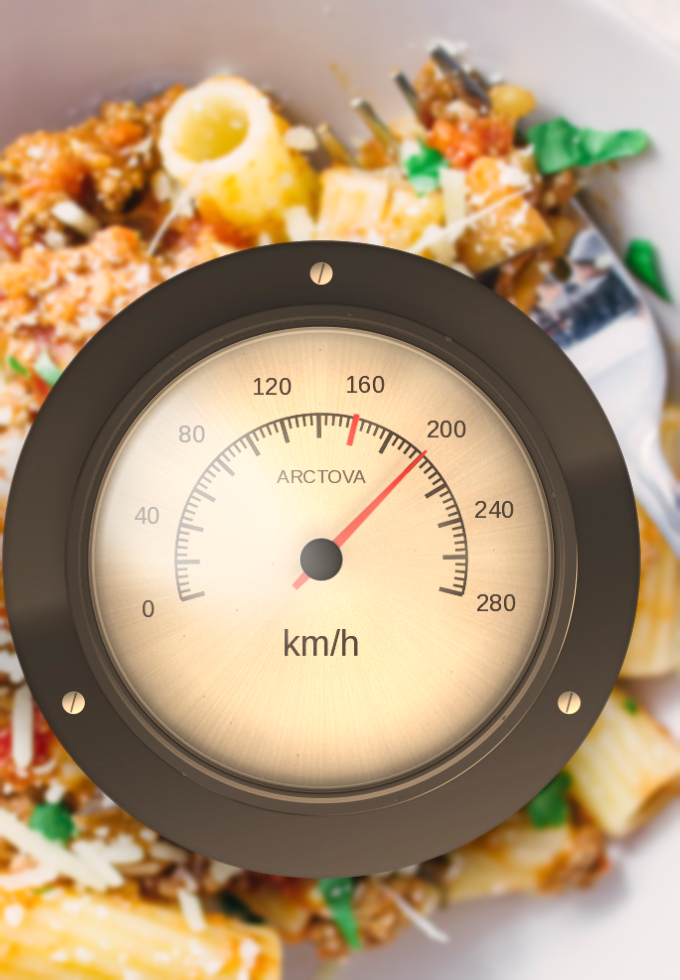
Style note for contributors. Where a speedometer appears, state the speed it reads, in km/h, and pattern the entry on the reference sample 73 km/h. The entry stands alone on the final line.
200 km/h
